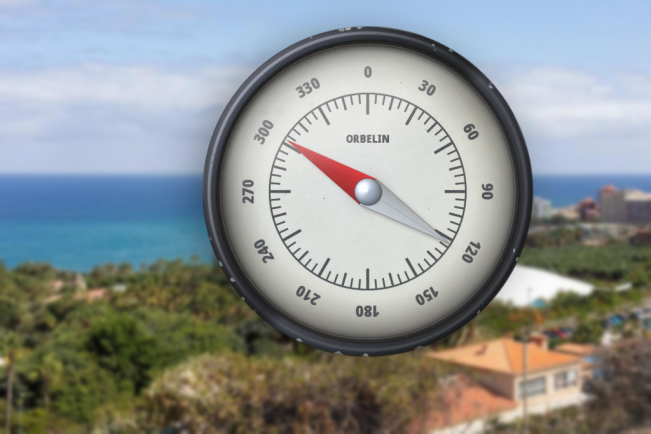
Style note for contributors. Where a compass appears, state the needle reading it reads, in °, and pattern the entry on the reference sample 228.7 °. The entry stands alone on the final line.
302.5 °
